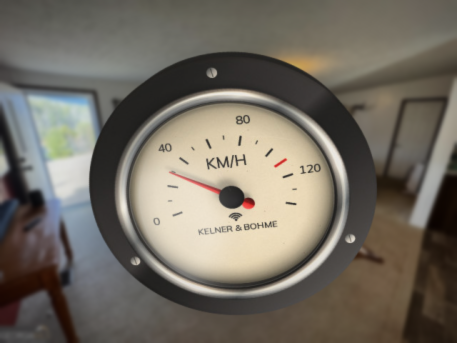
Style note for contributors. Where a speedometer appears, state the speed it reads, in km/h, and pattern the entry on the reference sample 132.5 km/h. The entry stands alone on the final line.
30 km/h
